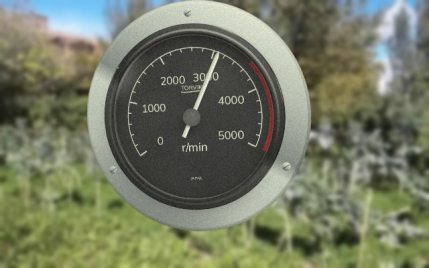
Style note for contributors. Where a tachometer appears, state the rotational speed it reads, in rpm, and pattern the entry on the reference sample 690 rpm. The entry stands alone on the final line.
3100 rpm
